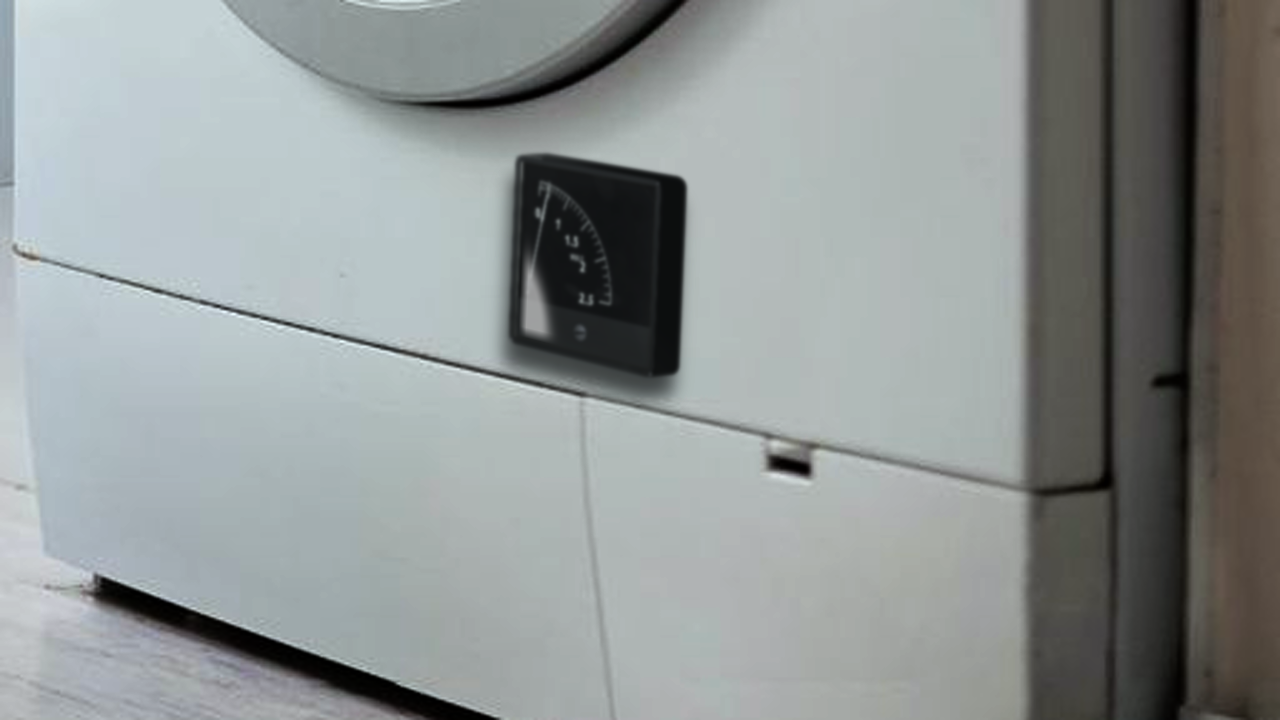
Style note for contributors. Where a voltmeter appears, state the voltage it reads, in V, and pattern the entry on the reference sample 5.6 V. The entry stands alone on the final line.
0.5 V
